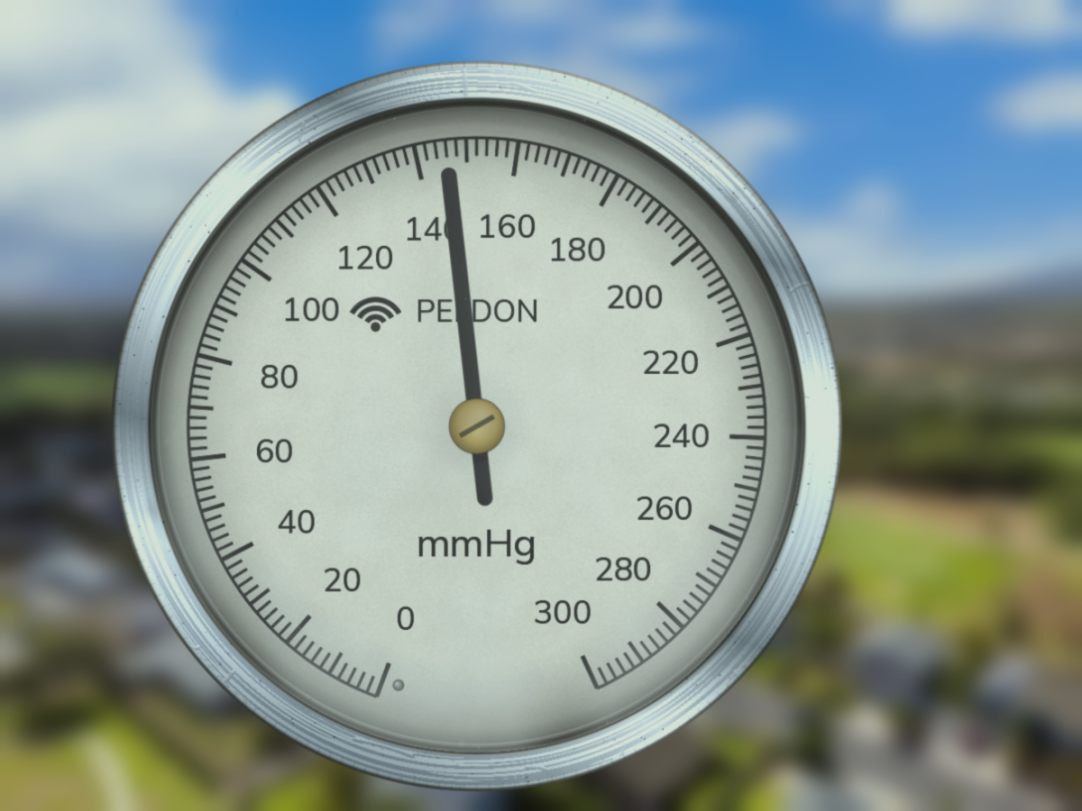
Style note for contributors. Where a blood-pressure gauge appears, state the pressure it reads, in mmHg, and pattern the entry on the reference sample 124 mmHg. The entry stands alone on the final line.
146 mmHg
